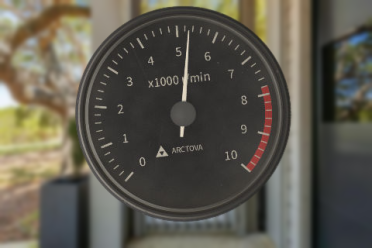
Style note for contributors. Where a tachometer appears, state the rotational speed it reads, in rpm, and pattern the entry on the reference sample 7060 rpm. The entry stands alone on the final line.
5300 rpm
